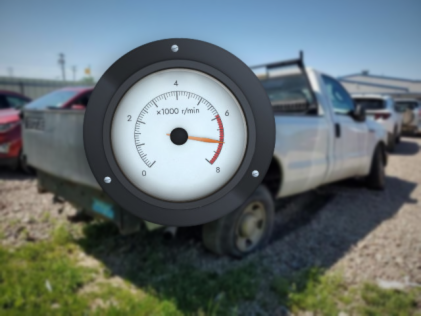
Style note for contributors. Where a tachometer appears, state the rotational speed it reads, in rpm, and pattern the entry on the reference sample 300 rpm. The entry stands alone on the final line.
7000 rpm
